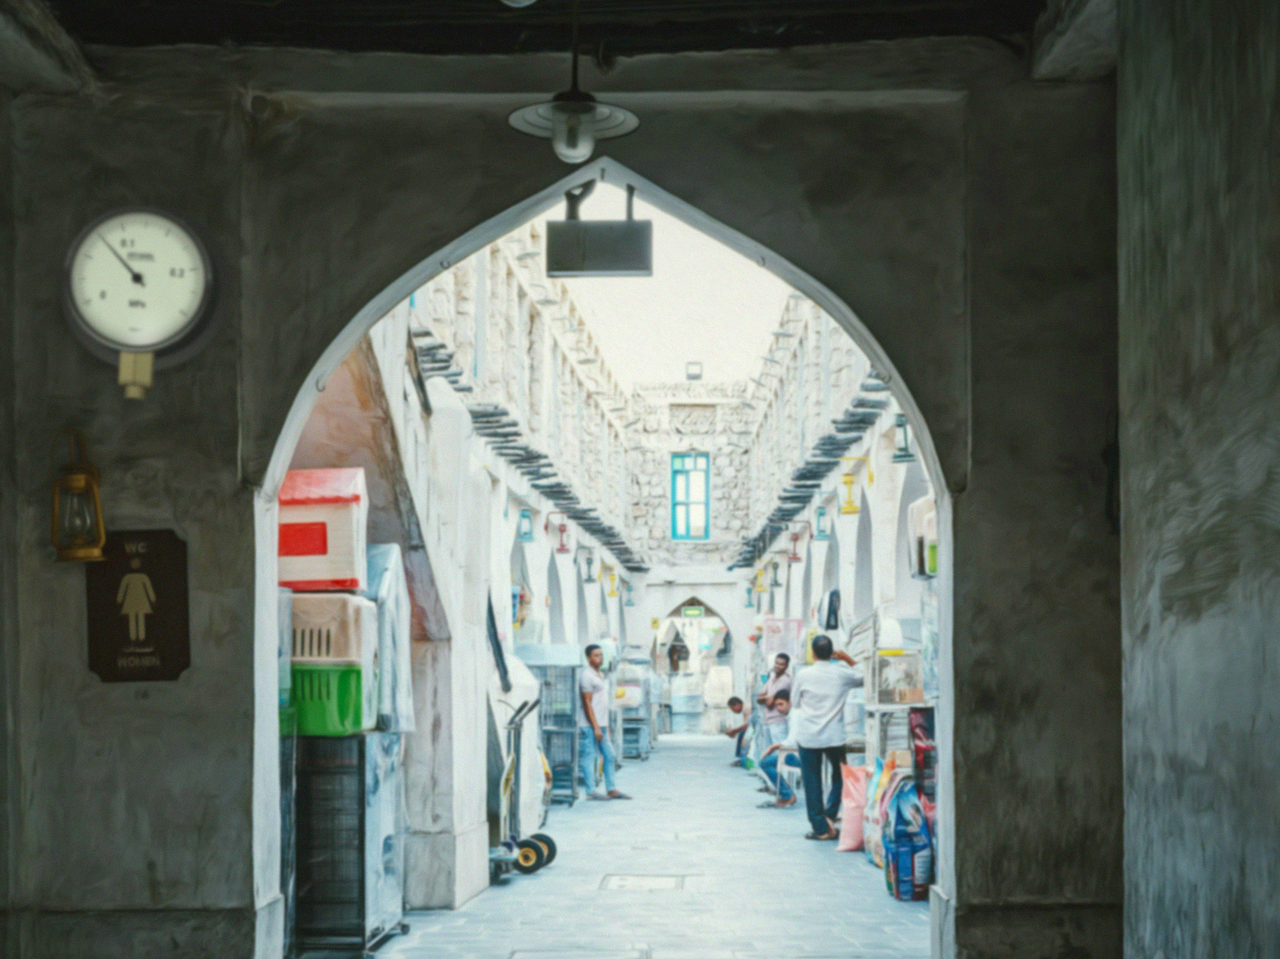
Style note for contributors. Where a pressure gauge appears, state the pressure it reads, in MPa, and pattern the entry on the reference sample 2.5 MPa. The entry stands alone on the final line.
0.075 MPa
